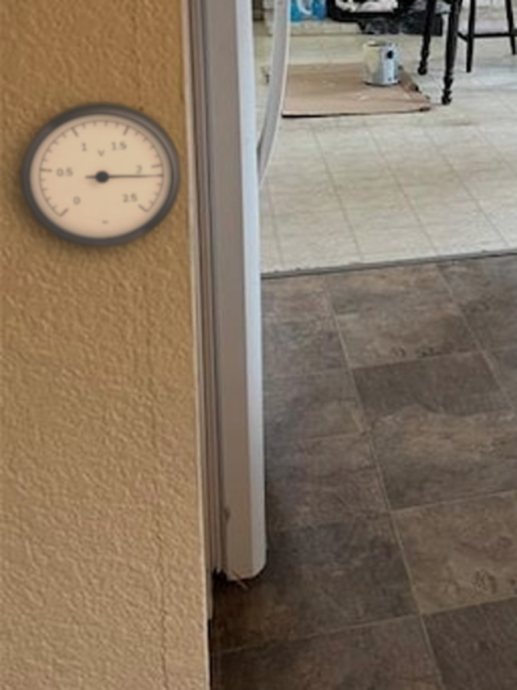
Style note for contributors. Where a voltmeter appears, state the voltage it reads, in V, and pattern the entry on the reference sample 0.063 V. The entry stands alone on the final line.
2.1 V
